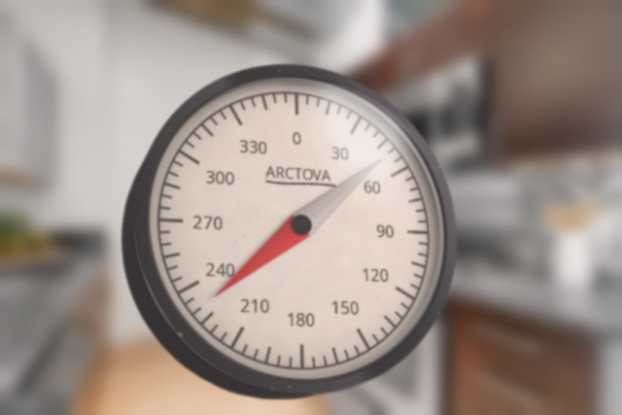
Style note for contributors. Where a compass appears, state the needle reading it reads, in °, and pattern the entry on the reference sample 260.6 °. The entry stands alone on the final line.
230 °
